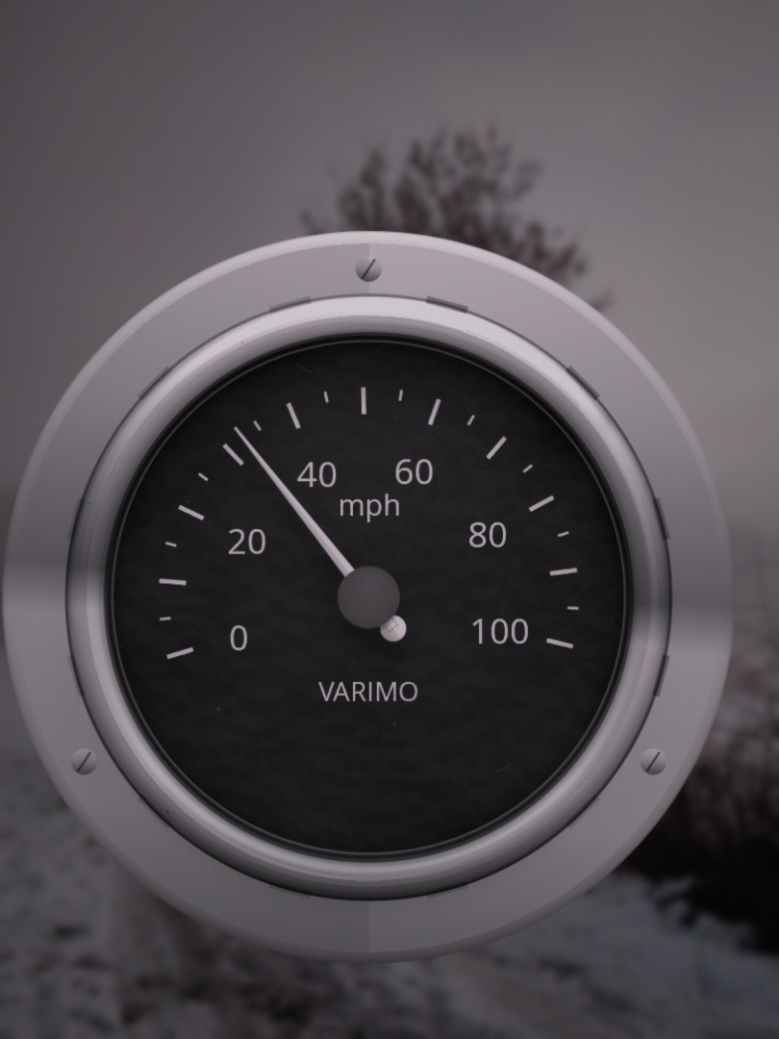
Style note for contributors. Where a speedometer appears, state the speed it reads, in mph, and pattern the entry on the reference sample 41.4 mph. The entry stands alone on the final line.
32.5 mph
